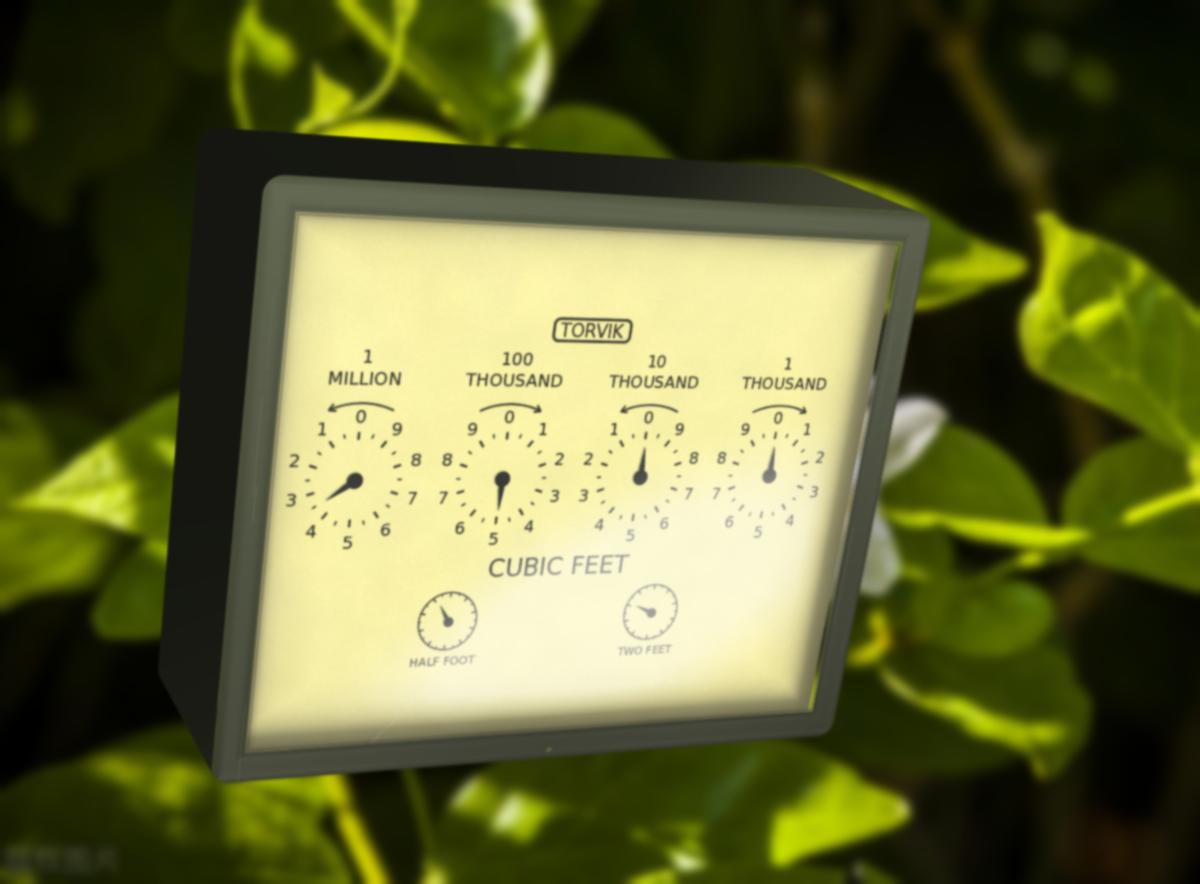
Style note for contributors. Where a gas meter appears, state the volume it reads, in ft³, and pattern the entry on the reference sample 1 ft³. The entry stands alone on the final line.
350000 ft³
